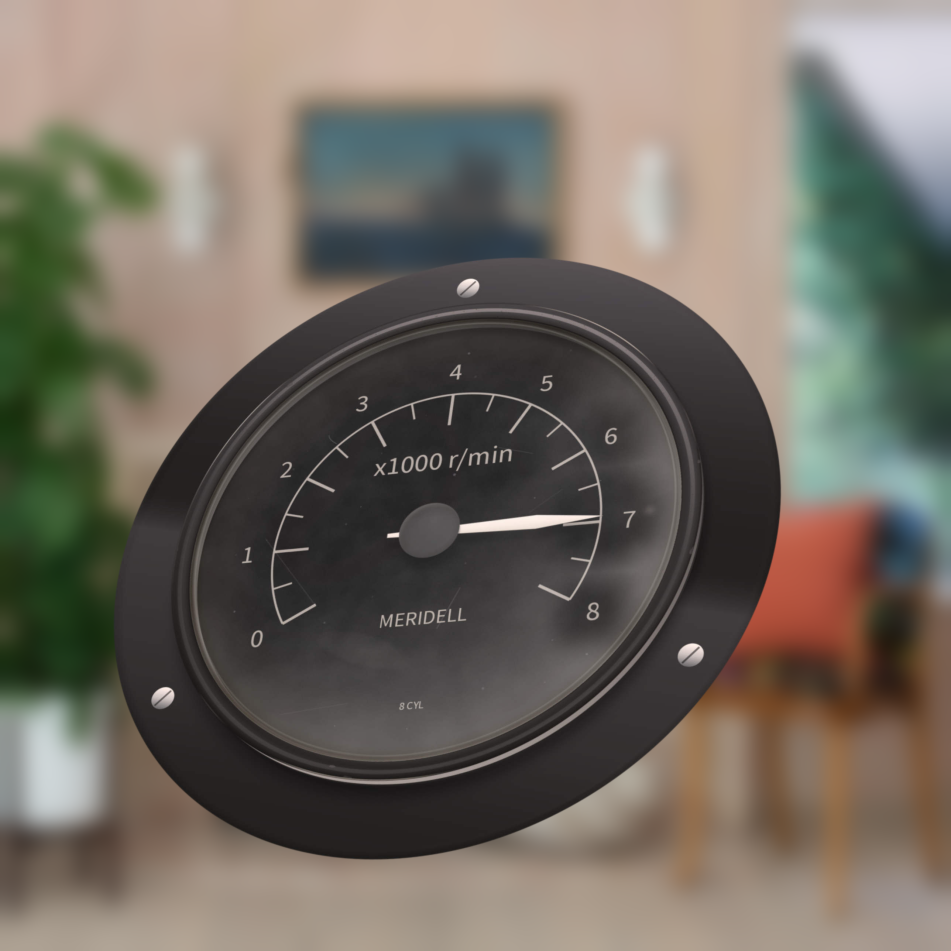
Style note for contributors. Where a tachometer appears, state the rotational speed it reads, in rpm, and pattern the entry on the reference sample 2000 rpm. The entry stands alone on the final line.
7000 rpm
